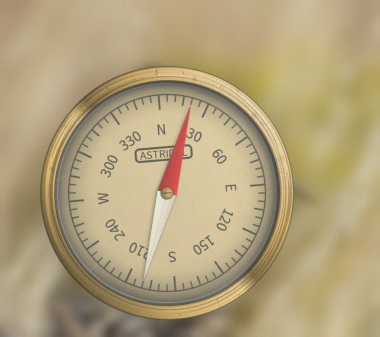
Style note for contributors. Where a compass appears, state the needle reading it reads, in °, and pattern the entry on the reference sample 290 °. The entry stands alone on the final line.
20 °
